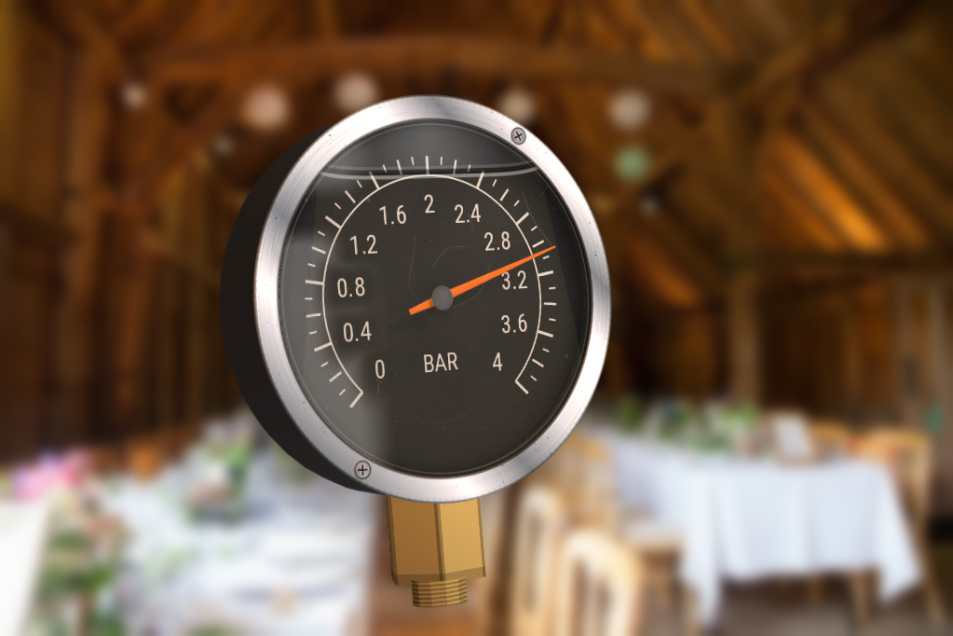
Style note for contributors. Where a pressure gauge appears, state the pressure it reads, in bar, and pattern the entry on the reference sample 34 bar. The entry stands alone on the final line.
3.05 bar
